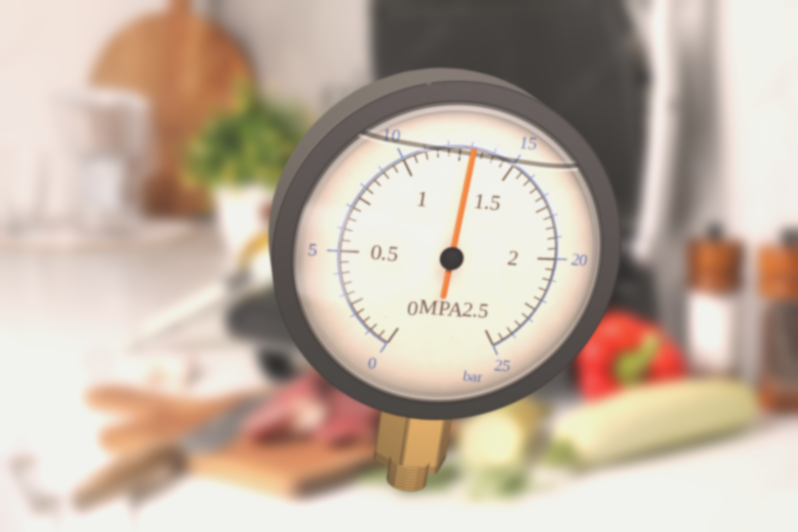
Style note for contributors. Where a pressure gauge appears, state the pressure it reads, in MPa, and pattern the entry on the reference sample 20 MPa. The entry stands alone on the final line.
1.3 MPa
